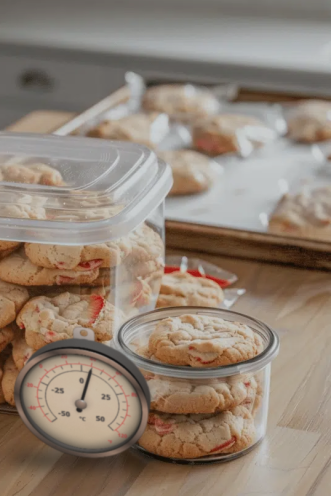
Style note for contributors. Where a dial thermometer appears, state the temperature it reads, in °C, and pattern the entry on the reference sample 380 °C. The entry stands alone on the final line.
5 °C
